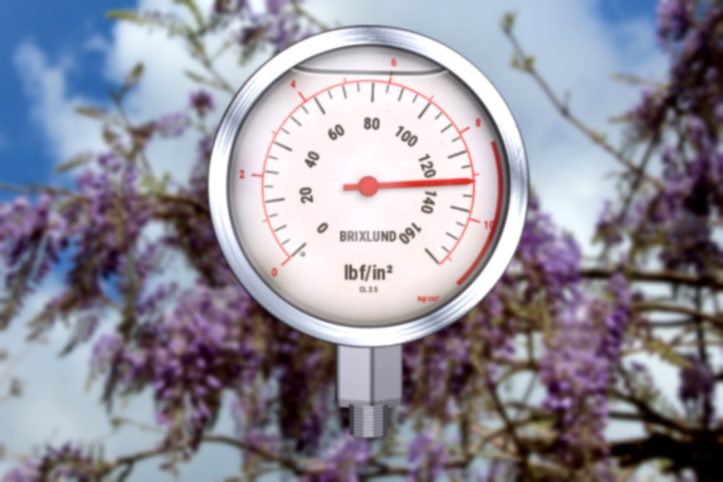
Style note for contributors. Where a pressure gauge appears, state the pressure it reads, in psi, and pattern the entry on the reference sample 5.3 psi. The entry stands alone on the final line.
130 psi
